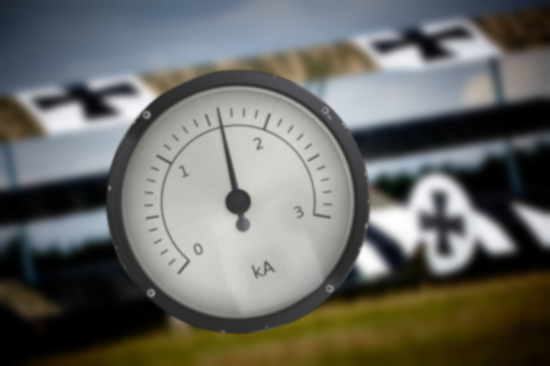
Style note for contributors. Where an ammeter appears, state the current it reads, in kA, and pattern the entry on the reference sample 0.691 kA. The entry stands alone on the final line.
1.6 kA
